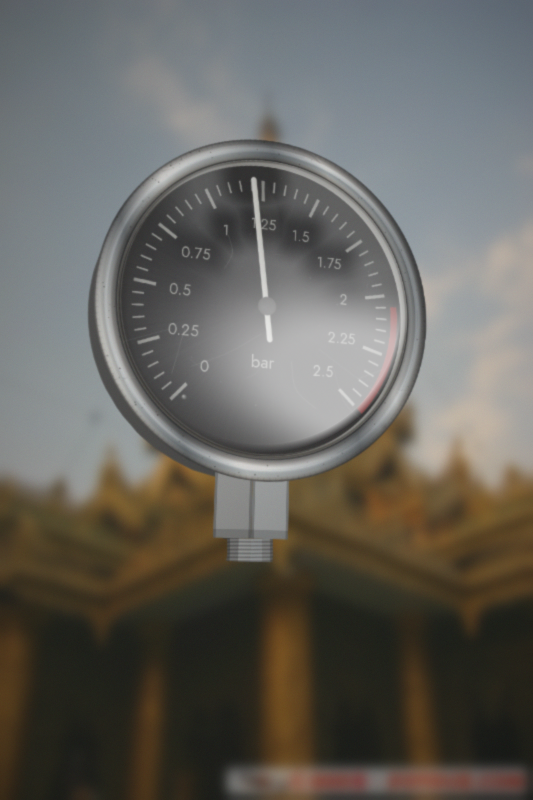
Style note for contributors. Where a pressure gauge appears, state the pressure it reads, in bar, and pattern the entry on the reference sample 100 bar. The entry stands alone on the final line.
1.2 bar
